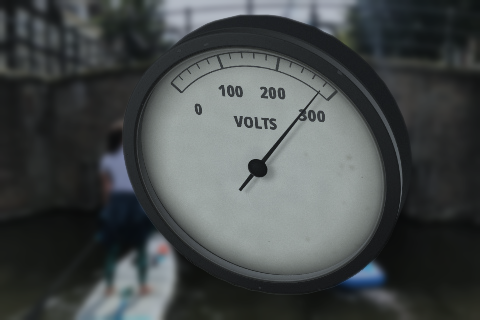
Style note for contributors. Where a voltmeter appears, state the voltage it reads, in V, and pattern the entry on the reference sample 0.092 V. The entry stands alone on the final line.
280 V
